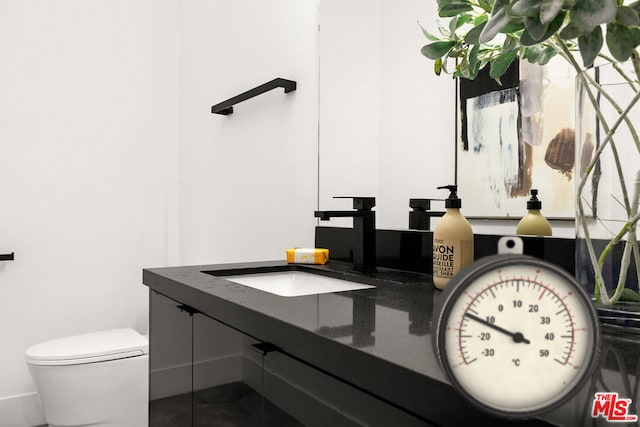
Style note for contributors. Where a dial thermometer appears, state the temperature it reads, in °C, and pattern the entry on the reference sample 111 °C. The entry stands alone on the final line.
-12 °C
